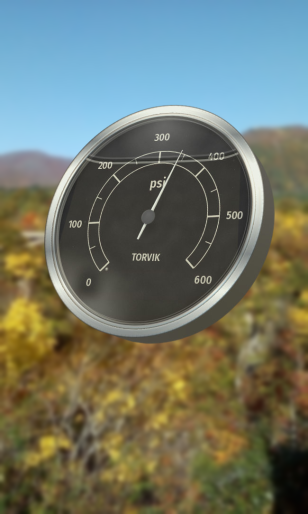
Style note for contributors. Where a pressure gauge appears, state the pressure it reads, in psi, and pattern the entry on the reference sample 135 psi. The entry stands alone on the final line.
350 psi
